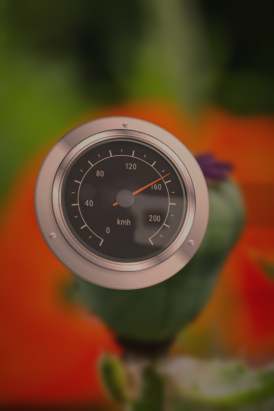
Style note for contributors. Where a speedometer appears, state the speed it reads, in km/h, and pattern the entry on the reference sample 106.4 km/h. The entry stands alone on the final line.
155 km/h
